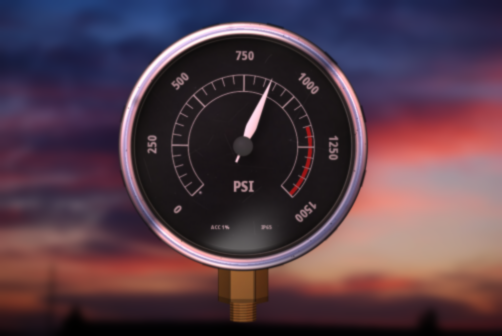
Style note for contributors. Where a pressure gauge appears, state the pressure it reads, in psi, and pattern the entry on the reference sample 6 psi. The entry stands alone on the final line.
875 psi
